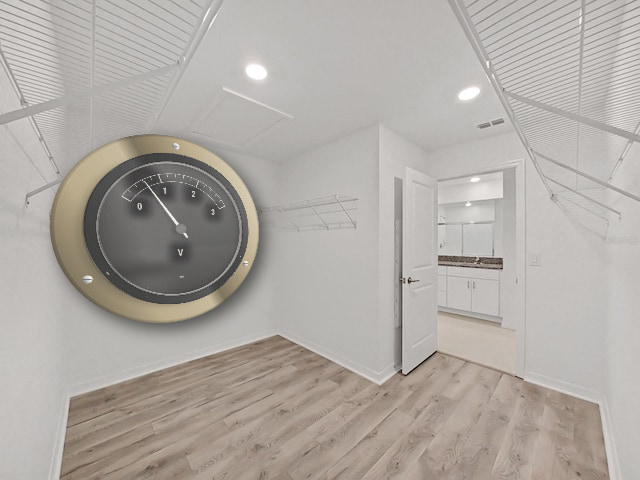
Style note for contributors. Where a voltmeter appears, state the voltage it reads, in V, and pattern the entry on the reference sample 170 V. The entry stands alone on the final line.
0.6 V
